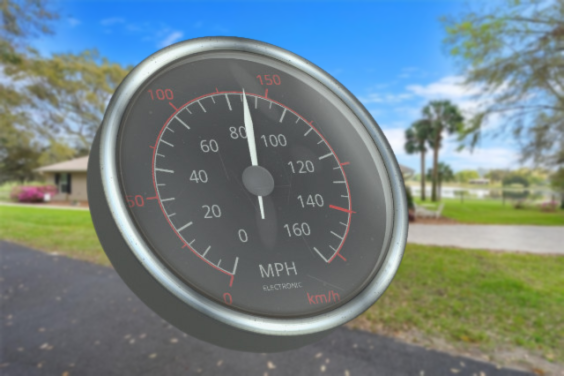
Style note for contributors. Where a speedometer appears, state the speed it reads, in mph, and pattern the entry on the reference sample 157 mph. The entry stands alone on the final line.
85 mph
